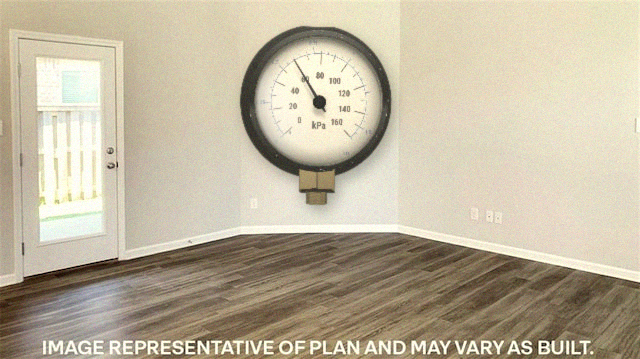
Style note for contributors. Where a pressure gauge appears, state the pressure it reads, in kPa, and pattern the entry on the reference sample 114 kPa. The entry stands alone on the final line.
60 kPa
